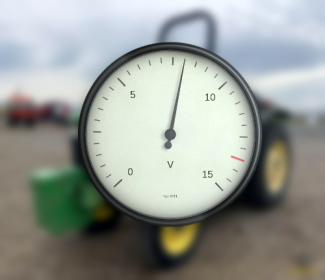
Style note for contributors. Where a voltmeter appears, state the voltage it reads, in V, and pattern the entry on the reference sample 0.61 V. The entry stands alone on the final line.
8 V
